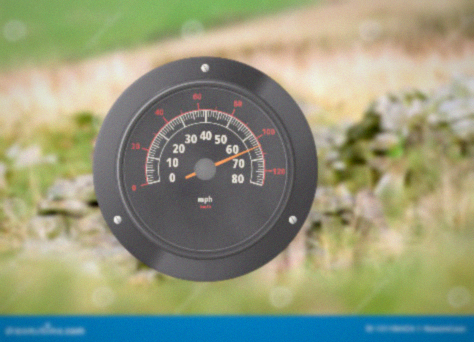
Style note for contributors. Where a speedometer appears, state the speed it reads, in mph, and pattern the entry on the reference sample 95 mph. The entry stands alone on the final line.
65 mph
